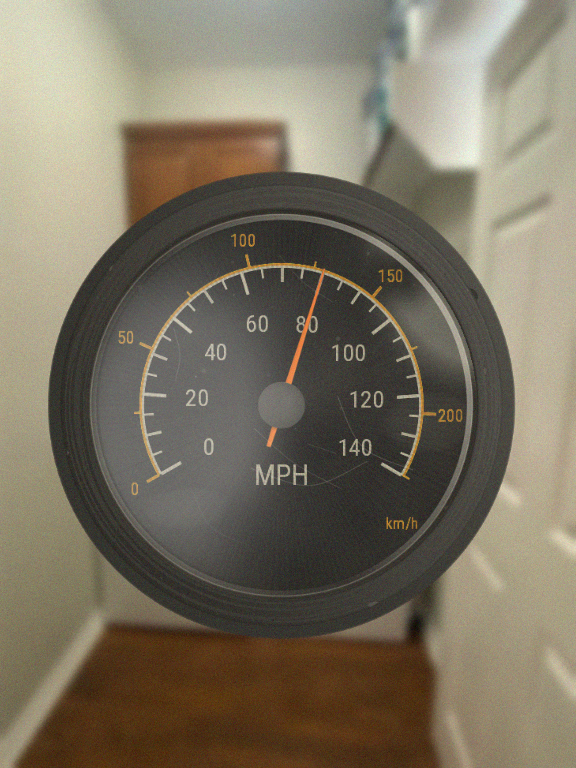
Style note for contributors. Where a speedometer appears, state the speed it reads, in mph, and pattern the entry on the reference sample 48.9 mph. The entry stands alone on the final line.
80 mph
